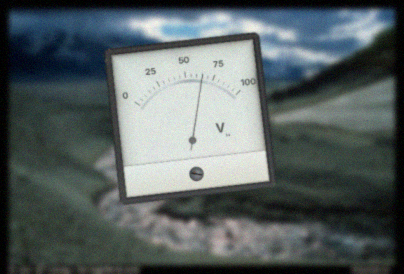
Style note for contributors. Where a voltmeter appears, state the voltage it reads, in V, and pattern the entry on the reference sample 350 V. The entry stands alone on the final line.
65 V
